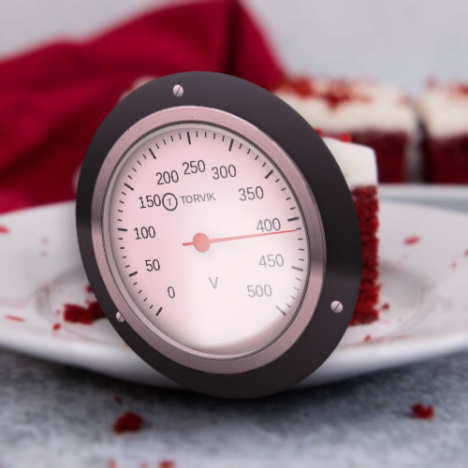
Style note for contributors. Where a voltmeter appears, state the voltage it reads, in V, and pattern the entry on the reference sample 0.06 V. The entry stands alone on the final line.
410 V
